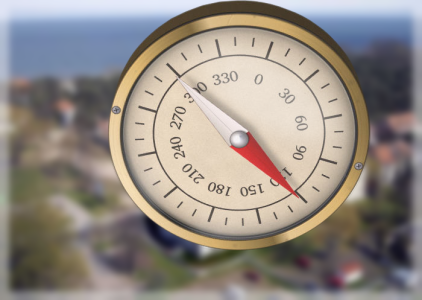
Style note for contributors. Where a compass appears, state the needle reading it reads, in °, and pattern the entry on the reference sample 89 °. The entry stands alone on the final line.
120 °
